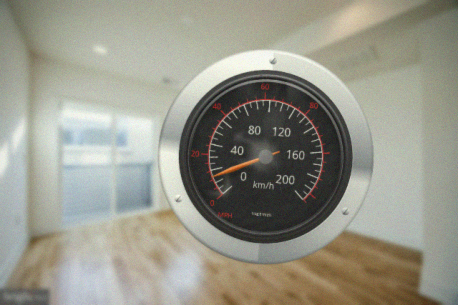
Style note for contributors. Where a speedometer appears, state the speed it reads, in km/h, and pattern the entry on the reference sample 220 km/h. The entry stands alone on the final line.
15 km/h
